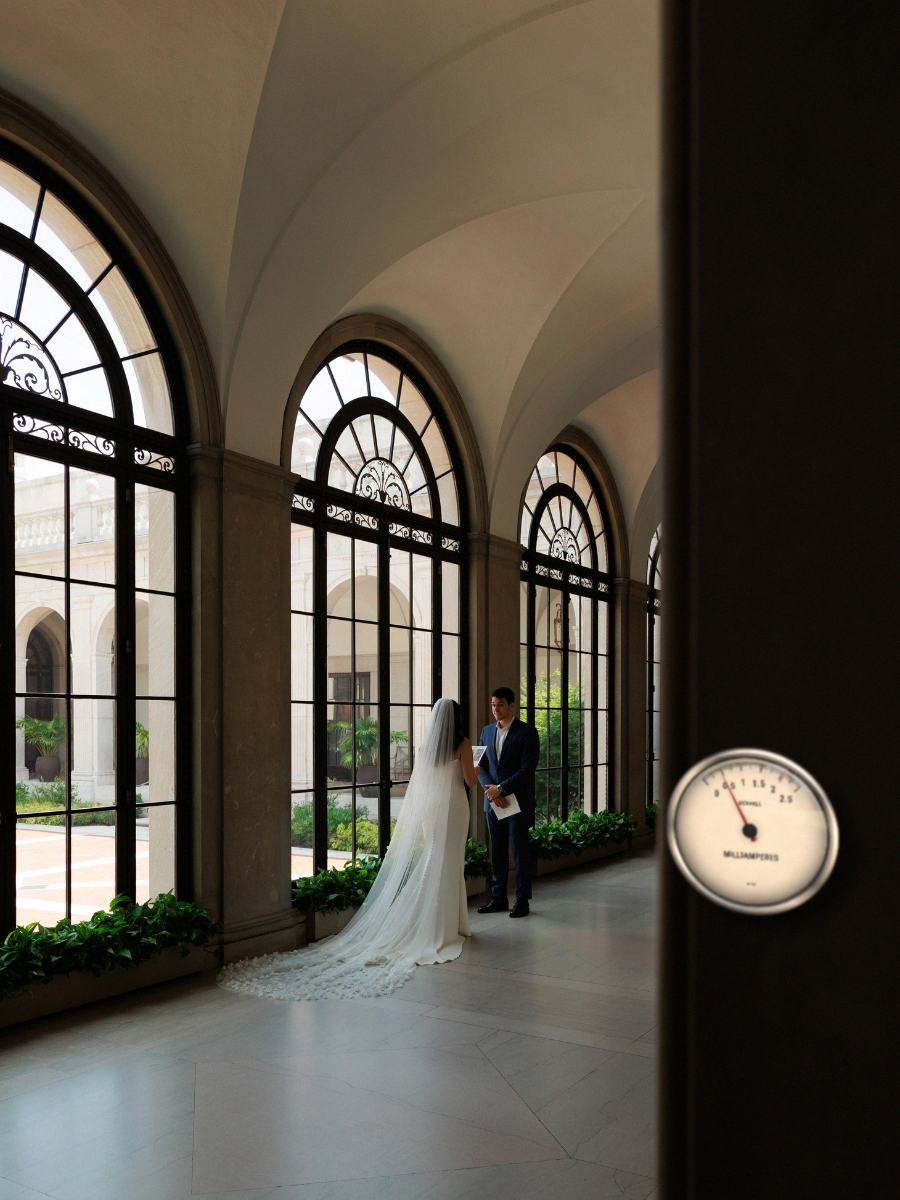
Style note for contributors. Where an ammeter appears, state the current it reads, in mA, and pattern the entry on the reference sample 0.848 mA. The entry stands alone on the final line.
0.5 mA
